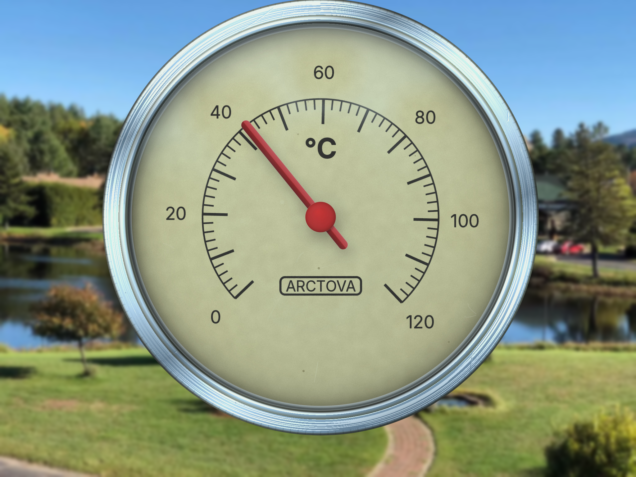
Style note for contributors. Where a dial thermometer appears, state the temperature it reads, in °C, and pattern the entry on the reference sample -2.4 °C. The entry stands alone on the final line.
42 °C
